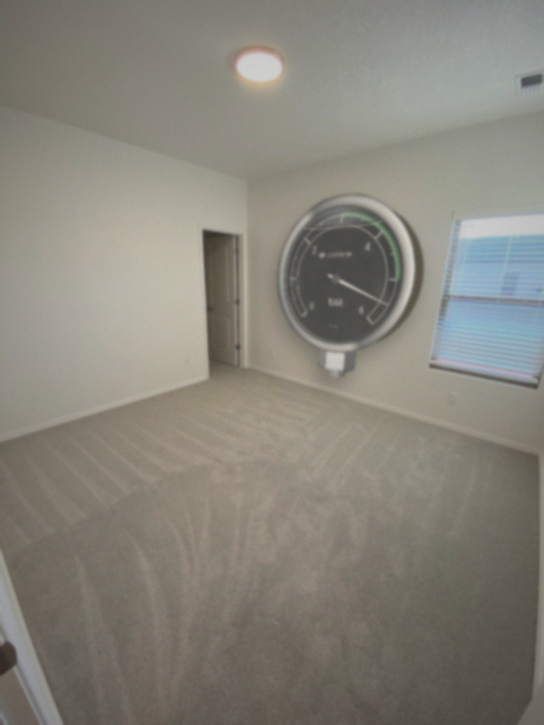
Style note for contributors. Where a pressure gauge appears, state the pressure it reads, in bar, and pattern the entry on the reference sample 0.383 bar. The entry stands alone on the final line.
5.5 bar
